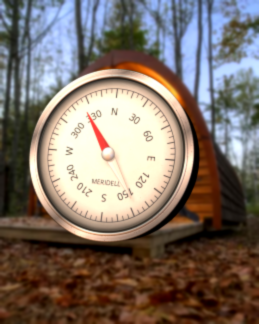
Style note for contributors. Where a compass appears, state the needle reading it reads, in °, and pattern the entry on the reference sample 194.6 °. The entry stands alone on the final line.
325 °
